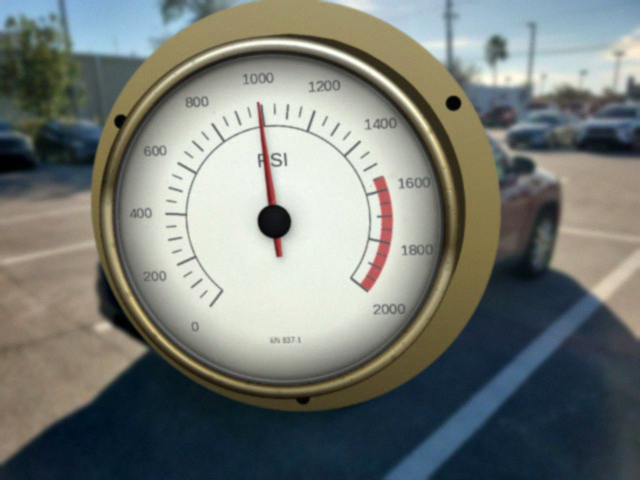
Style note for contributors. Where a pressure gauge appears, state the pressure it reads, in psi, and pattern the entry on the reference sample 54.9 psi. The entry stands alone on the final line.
1000 psi
